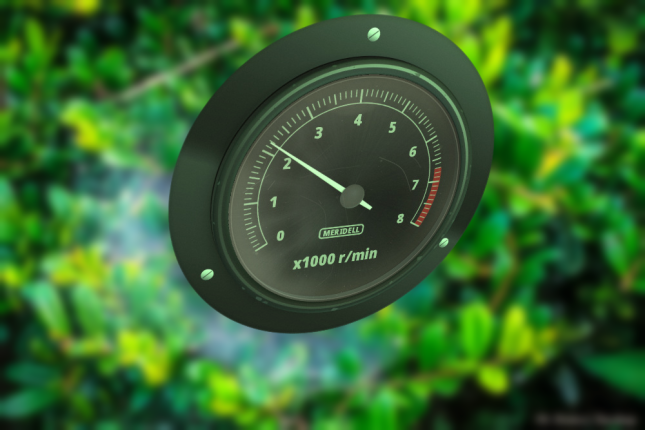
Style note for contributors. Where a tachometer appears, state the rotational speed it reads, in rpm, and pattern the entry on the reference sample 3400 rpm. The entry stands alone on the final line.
2200 rpm
